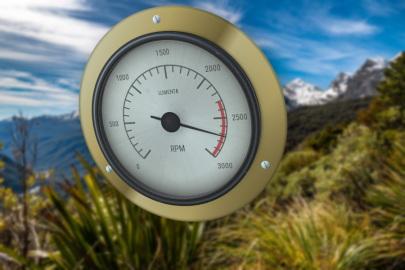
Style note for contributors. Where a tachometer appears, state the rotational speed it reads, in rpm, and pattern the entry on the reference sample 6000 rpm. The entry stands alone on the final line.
2700 rpm
